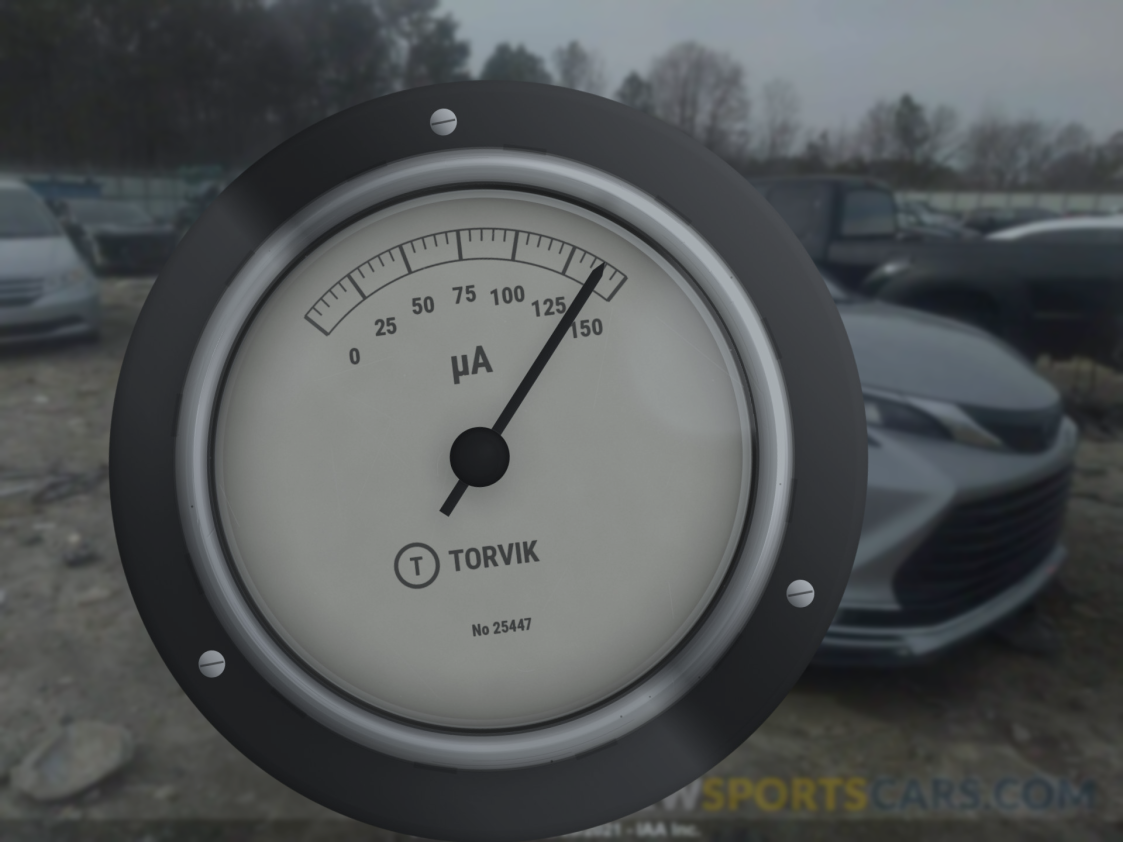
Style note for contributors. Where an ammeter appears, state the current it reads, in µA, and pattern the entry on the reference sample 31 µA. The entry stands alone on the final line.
140 µA
